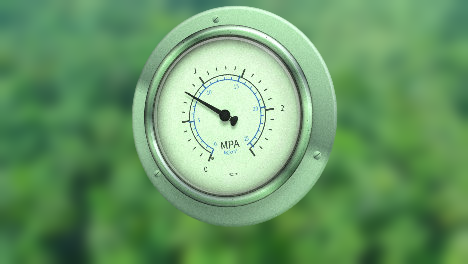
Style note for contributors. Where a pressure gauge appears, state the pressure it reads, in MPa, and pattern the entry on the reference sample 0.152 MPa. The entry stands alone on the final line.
0.8 MPa
